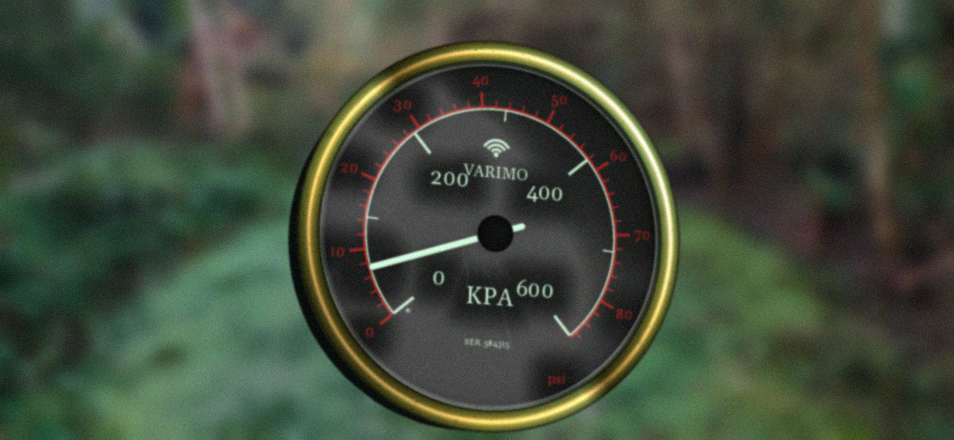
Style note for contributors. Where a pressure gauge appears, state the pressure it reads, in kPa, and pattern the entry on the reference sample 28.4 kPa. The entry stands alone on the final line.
50 kPa
